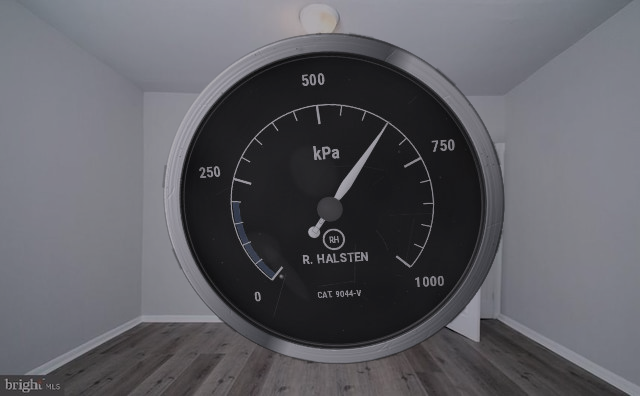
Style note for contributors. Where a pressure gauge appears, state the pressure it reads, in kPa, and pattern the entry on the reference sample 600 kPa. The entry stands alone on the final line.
650 kPa
